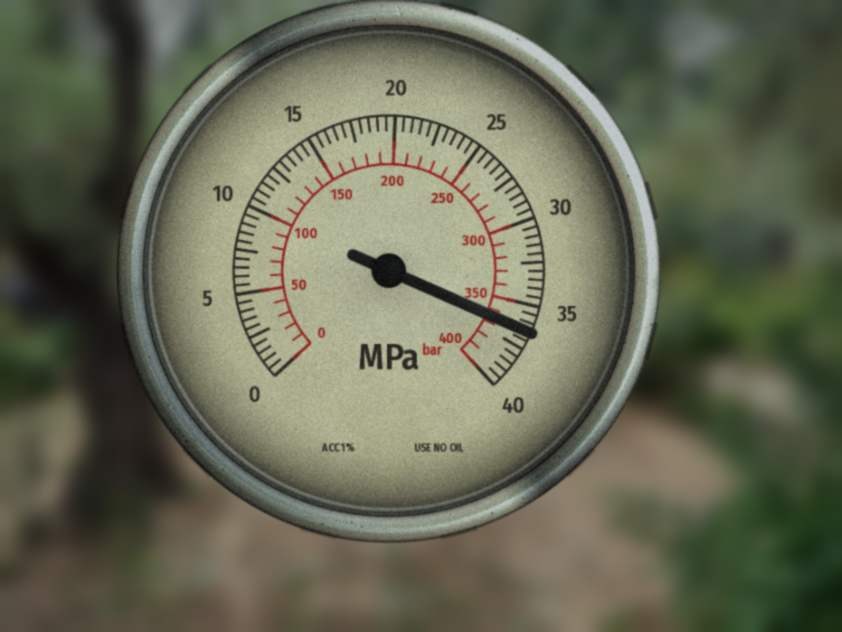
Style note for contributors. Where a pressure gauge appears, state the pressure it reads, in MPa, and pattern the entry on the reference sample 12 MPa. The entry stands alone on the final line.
36.5 MPa
